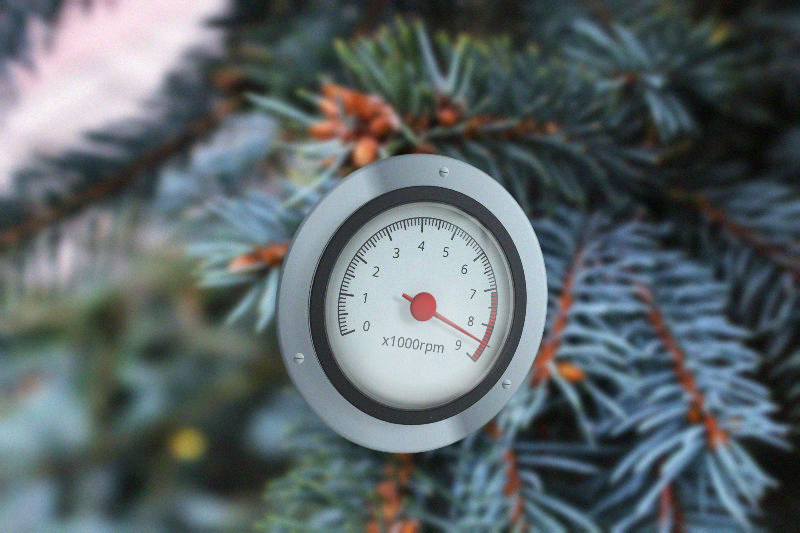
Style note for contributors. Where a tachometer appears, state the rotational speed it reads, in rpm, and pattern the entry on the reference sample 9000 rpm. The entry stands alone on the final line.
8500 rpm
